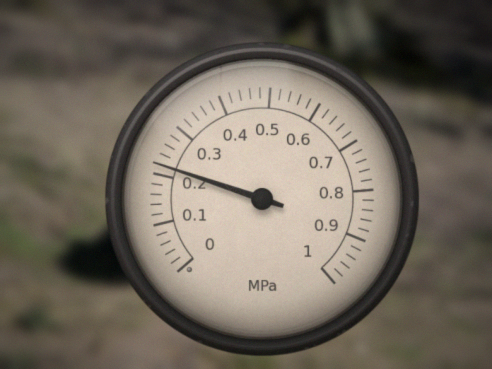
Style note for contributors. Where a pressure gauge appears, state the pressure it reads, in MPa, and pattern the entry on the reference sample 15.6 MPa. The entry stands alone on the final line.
0.22 MPa
